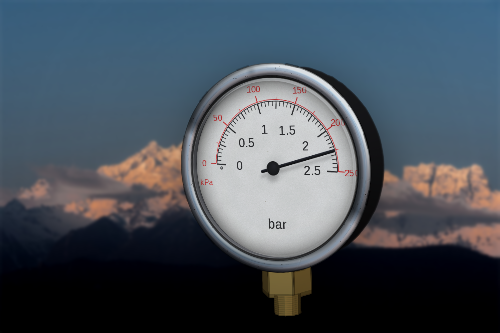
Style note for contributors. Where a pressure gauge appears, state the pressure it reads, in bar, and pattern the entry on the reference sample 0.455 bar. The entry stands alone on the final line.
2.25 bar
